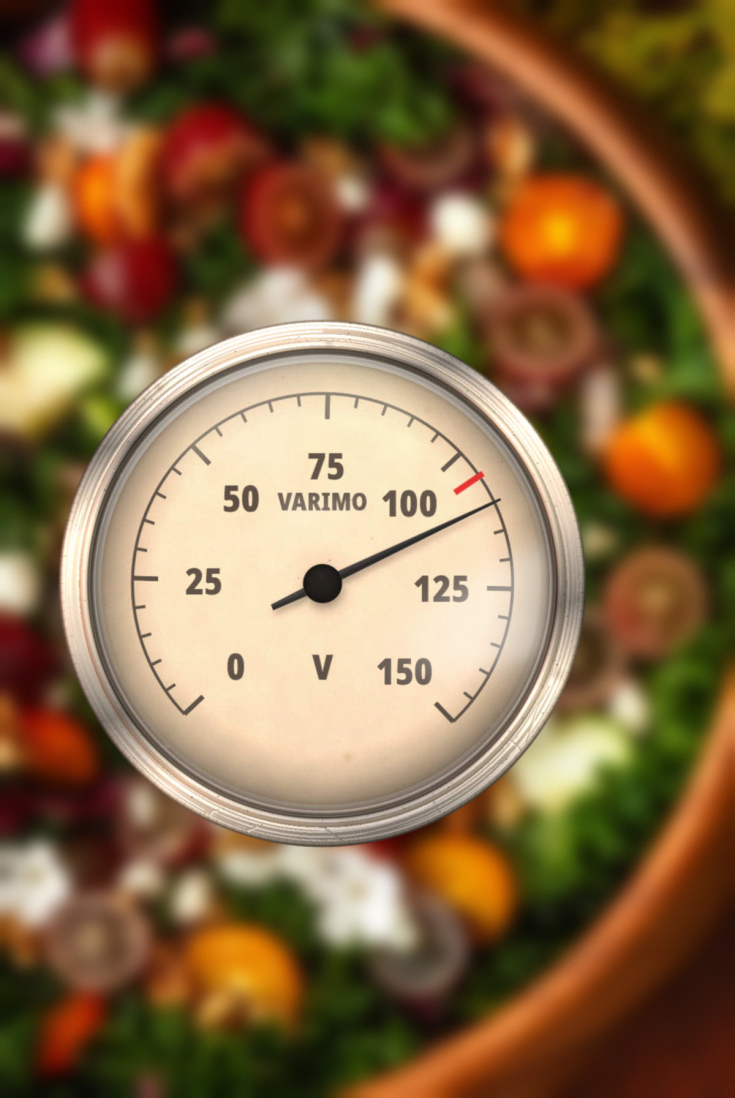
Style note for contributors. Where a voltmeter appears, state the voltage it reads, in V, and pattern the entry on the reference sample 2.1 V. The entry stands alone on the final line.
110 V
